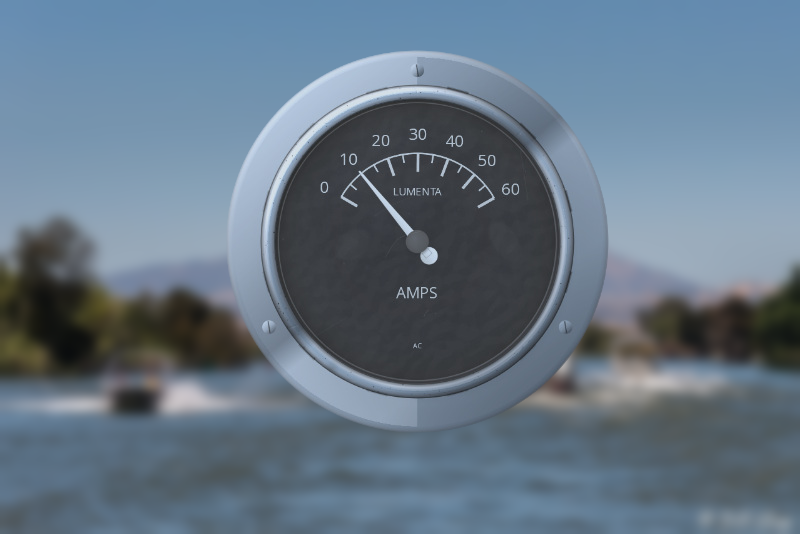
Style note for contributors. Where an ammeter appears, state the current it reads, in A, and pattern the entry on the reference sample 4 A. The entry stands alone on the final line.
10 A
